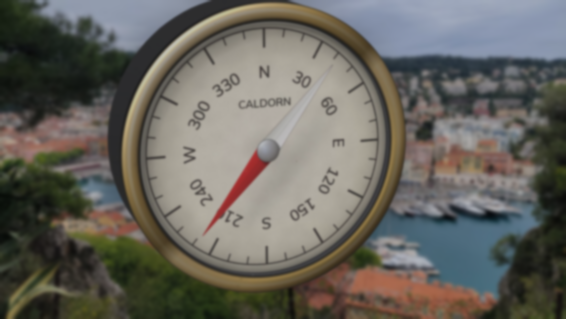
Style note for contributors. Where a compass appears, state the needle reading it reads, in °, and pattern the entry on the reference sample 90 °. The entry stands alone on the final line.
220 °
